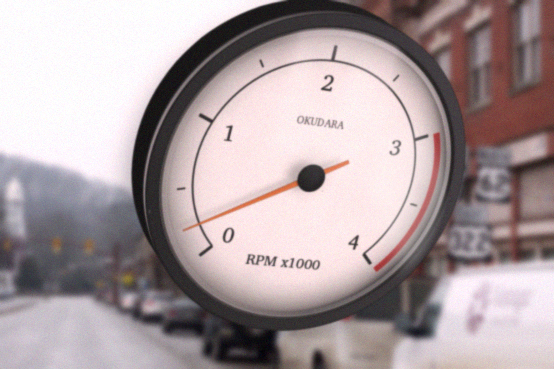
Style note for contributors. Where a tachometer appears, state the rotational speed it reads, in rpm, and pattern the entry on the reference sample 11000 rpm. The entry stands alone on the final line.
250 rpm
